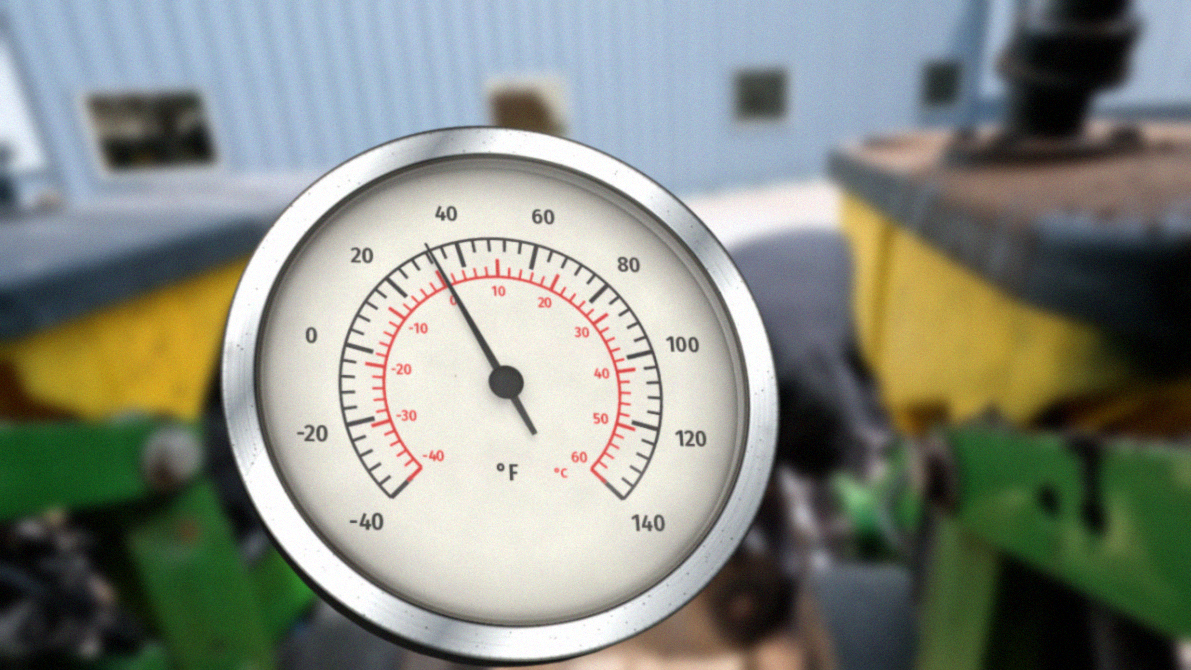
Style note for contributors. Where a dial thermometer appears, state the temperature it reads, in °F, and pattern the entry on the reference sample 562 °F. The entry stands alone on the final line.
32 °F
